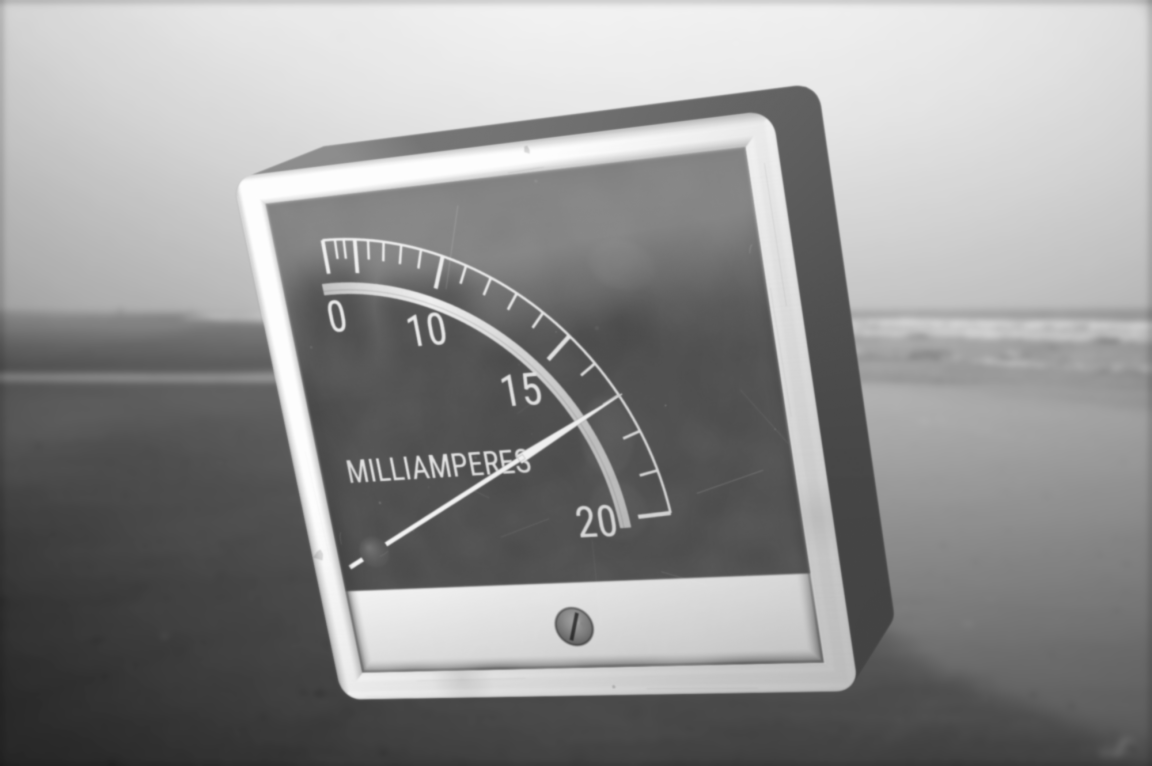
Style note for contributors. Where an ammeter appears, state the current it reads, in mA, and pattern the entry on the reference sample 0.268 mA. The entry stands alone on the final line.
17 mA
